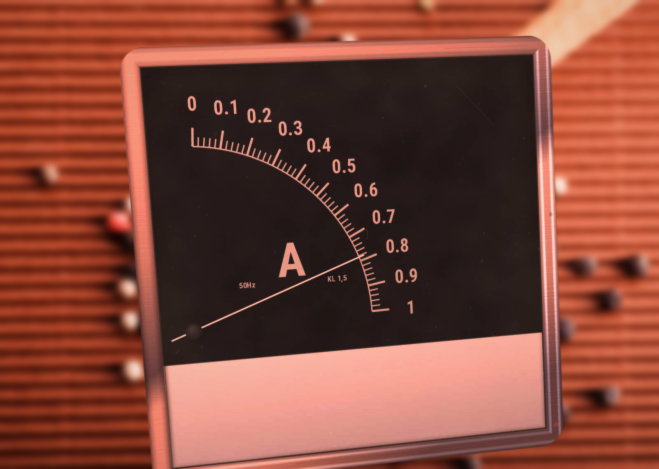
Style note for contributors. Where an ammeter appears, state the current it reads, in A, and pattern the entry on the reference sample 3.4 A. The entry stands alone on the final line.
0.78 A
